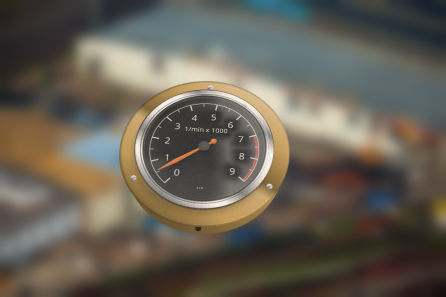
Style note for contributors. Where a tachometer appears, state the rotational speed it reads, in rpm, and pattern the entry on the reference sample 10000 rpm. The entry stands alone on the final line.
500 rpm
